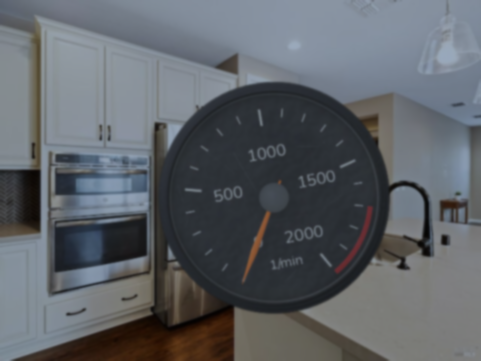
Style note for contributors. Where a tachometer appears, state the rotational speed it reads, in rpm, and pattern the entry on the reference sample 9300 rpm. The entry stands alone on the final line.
0 rpm
